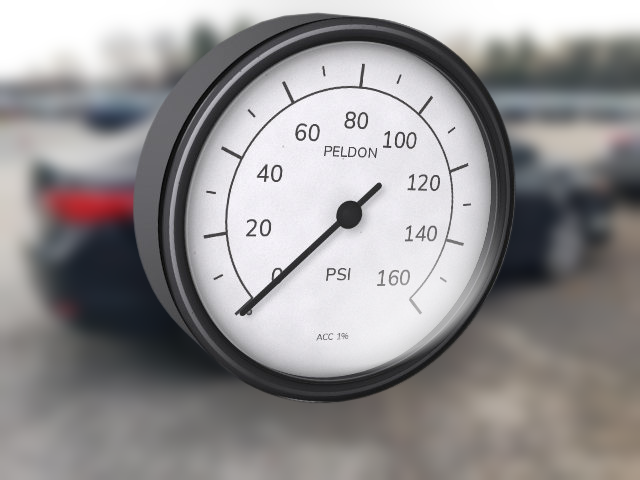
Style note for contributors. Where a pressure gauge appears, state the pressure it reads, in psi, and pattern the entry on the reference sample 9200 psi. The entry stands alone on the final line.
0 psi
